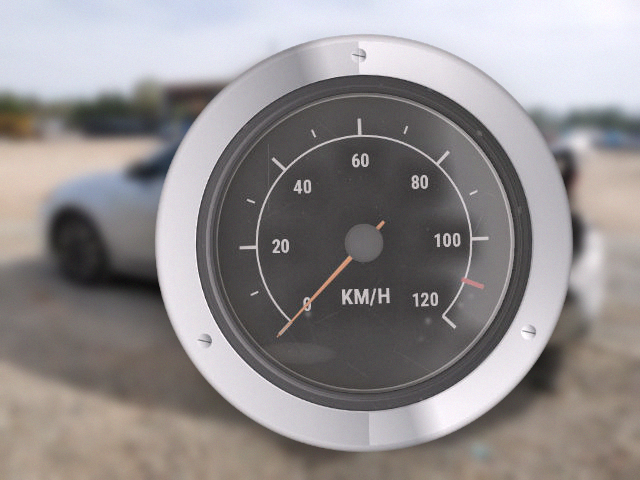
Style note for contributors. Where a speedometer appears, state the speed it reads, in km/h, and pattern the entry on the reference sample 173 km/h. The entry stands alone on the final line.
0 km/h
